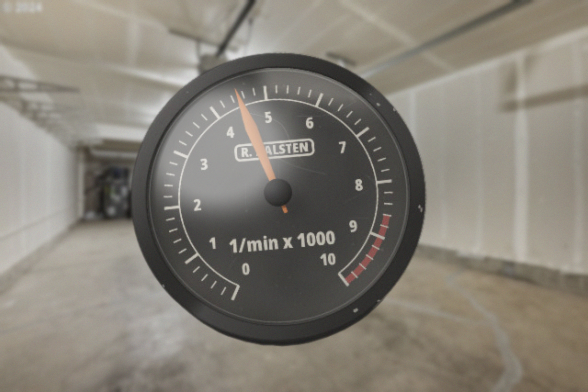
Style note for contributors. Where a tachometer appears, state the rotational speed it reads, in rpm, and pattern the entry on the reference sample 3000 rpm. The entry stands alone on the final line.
4500 rpm
